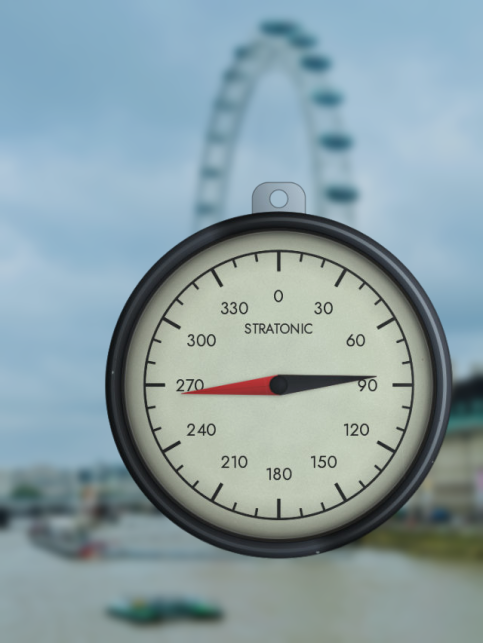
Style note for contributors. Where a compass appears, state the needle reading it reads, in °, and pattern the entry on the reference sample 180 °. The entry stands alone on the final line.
265 °
